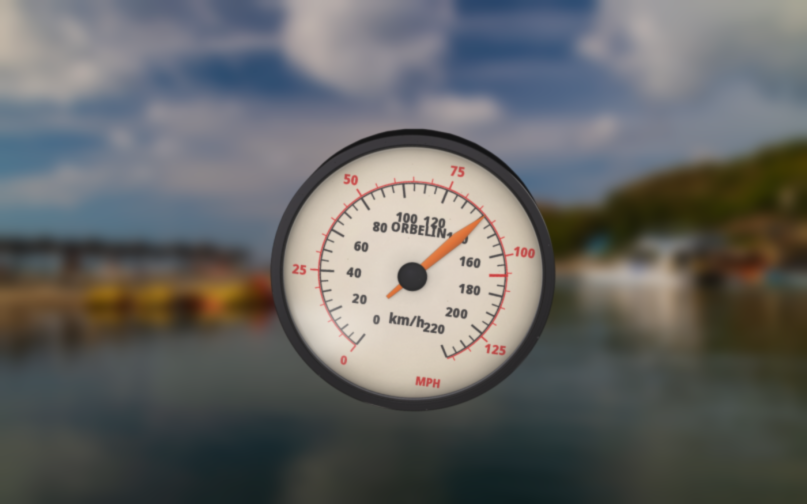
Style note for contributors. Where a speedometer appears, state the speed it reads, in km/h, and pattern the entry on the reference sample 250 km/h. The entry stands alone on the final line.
140 km/h
